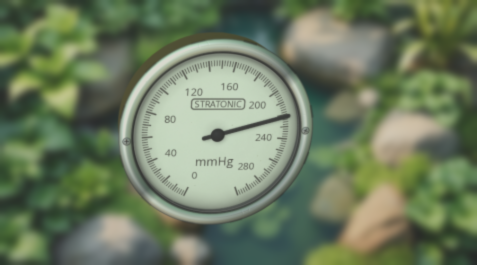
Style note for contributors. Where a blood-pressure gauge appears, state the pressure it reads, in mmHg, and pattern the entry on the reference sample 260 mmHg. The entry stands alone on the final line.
220 mmHg
